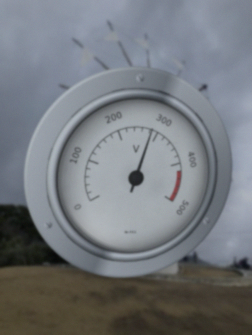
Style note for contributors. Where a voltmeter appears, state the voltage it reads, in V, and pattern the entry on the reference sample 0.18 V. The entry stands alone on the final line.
280 V
